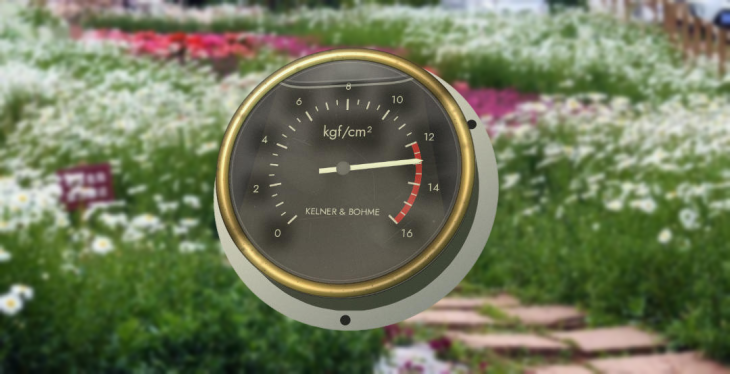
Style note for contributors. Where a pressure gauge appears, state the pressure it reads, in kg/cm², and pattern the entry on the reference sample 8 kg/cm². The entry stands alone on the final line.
13 kg/cm²
